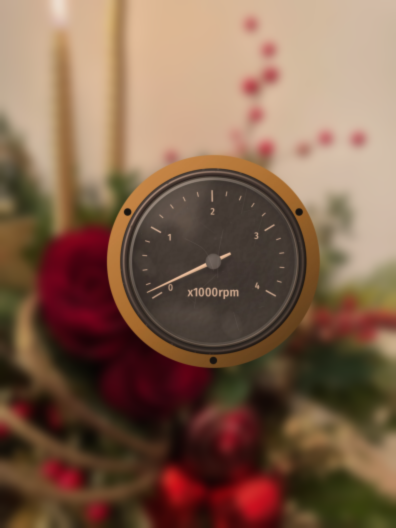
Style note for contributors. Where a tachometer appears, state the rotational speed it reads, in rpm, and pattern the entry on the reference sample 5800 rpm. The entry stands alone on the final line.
100 rpm
